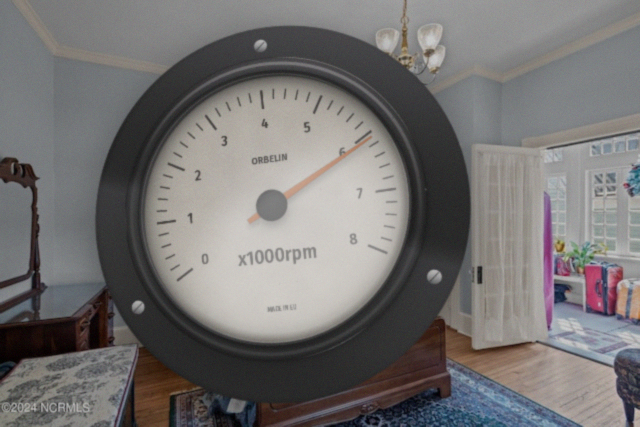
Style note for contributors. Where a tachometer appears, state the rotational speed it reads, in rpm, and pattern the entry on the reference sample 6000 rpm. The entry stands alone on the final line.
6100 rpm
